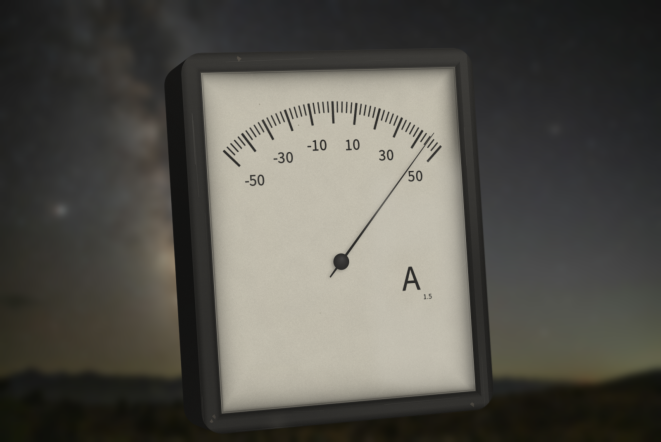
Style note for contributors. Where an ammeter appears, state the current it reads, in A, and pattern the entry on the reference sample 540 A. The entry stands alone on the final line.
44 A
